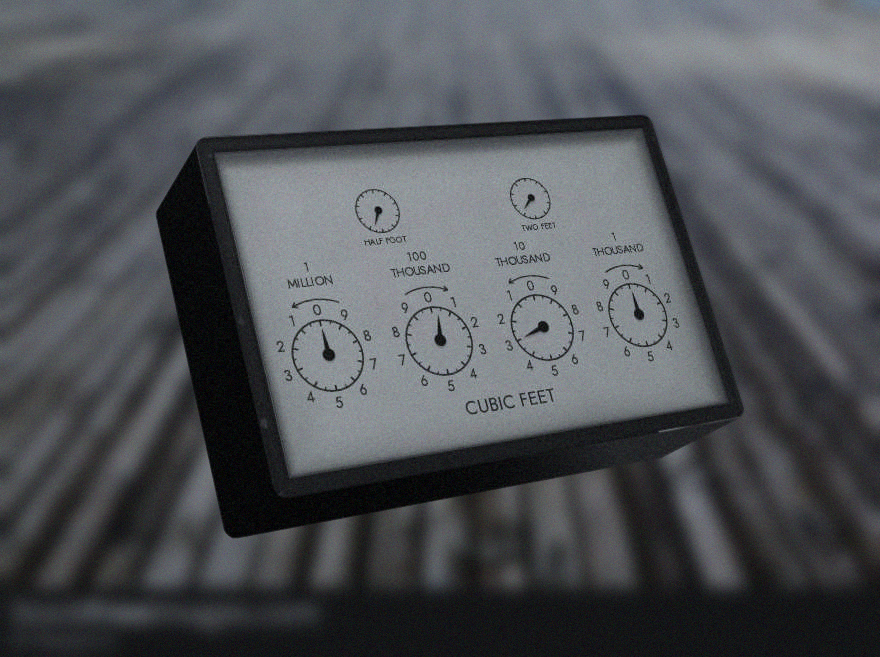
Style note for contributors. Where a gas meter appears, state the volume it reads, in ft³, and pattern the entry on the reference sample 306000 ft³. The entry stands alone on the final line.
3000 ft³
